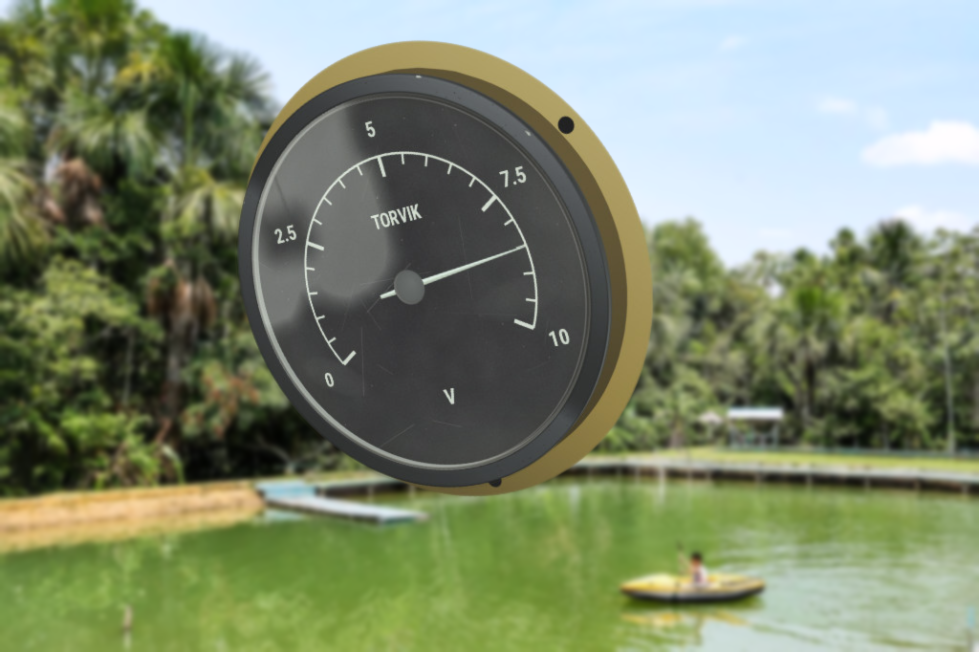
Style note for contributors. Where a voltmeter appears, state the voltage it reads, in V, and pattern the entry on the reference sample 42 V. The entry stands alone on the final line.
8.5 V
